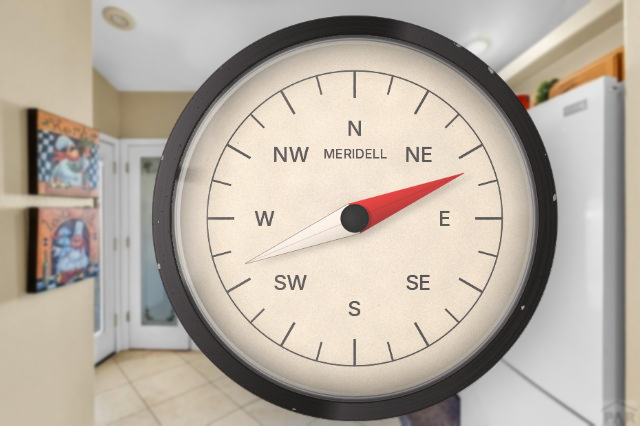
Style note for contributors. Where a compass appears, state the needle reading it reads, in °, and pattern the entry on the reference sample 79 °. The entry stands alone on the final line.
67.5 °
